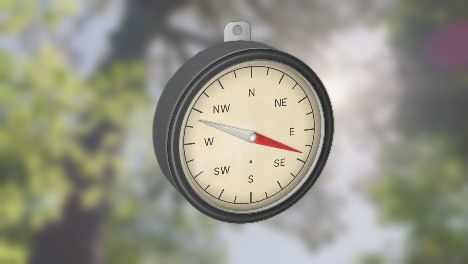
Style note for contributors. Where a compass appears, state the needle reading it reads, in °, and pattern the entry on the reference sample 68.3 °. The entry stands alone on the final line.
112.5 °
